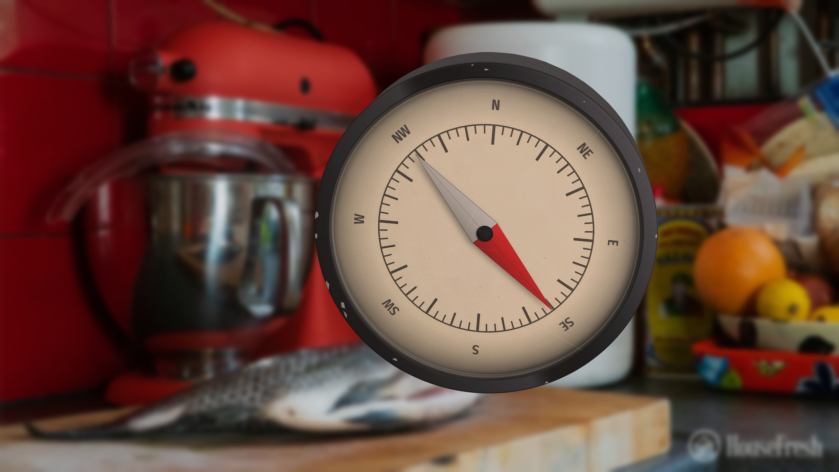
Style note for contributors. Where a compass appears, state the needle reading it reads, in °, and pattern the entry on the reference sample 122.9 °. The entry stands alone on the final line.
135 °
